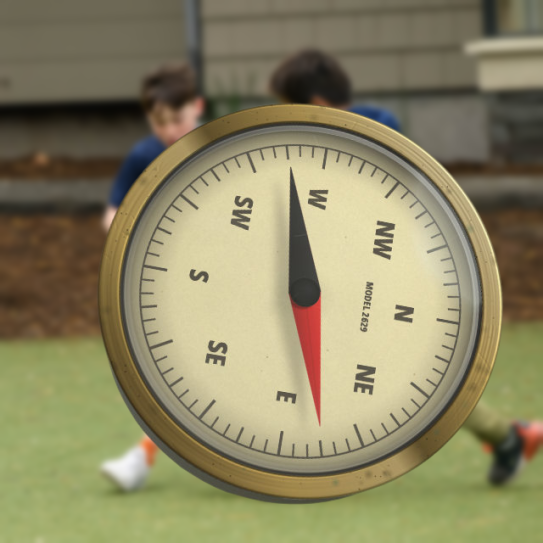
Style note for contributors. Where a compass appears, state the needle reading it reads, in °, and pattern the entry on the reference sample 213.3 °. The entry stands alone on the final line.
75 °
